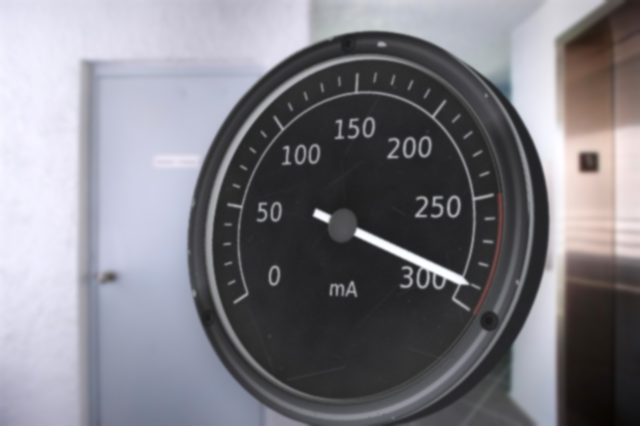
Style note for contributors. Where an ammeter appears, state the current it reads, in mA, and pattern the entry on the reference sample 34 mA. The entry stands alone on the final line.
290 mA
